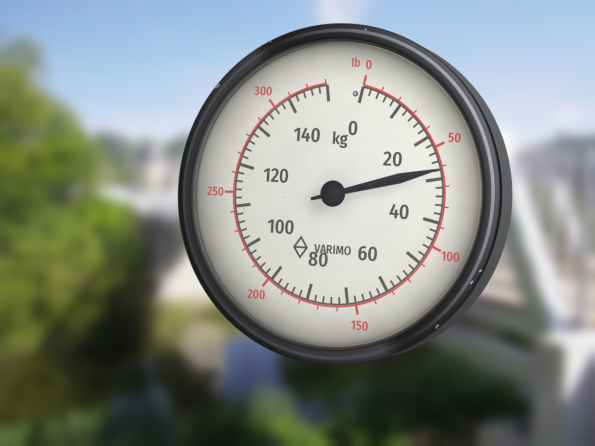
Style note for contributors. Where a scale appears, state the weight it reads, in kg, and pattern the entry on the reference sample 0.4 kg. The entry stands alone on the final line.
28 kg
